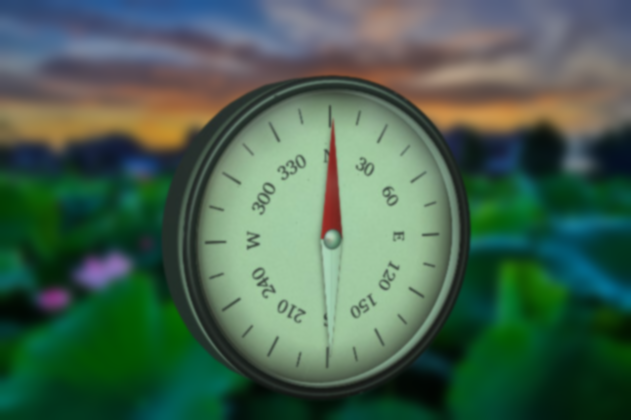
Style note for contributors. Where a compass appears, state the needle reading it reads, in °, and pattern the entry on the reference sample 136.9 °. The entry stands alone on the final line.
0 °
